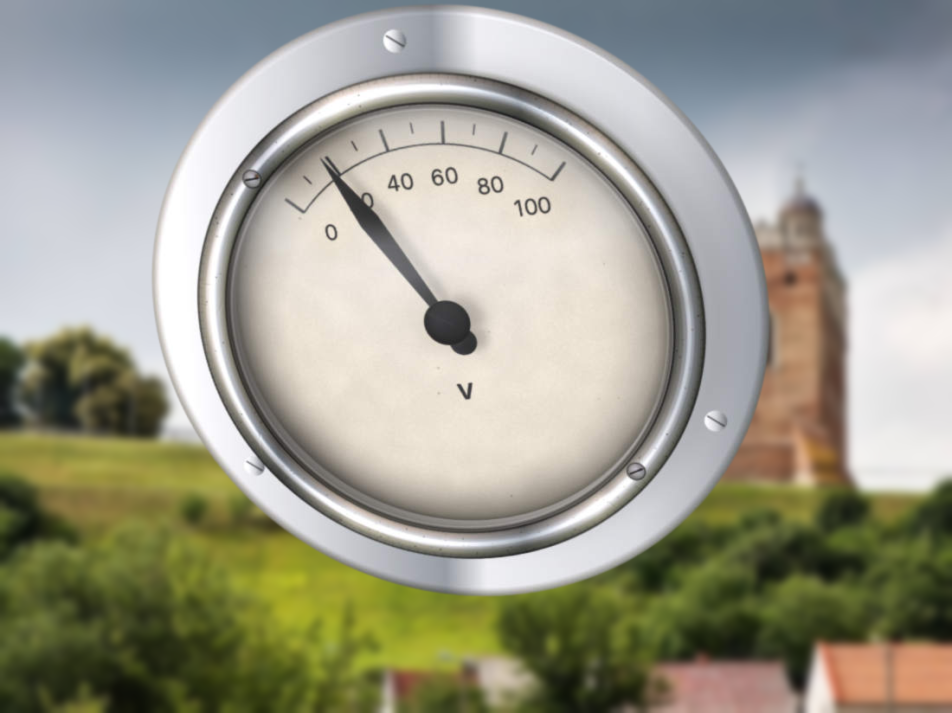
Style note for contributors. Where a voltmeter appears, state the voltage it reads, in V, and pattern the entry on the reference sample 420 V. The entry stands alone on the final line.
20 V
